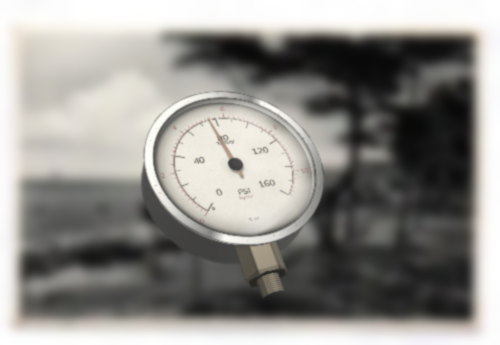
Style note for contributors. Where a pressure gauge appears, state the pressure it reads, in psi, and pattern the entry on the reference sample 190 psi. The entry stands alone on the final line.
75 psi
